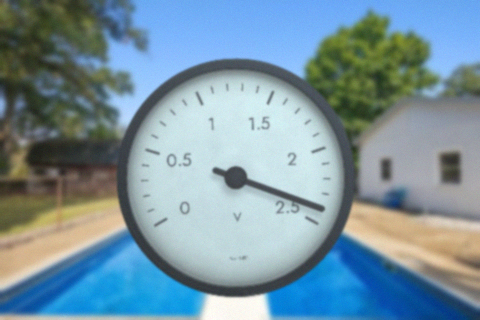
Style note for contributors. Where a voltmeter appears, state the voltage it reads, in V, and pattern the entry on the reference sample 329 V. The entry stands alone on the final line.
2.4 V
